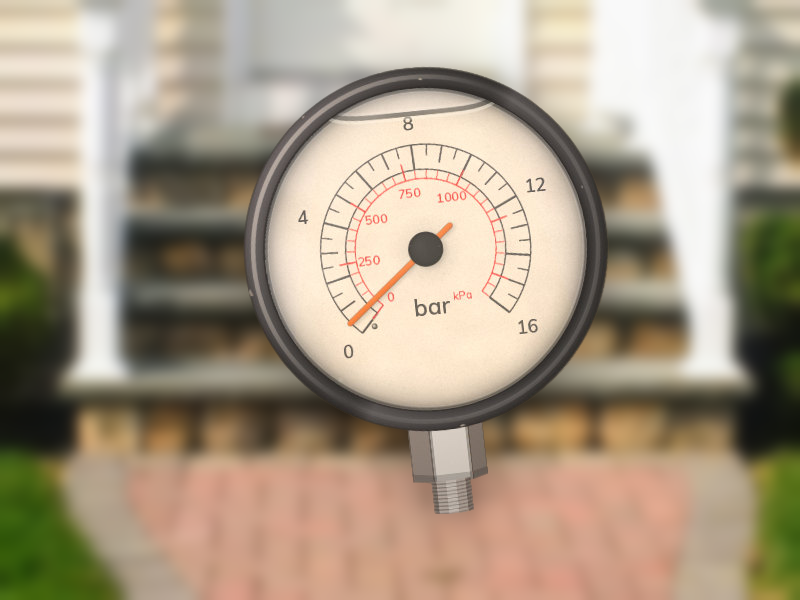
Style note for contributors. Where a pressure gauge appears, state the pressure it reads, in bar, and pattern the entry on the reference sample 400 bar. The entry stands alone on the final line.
0.5 bar
